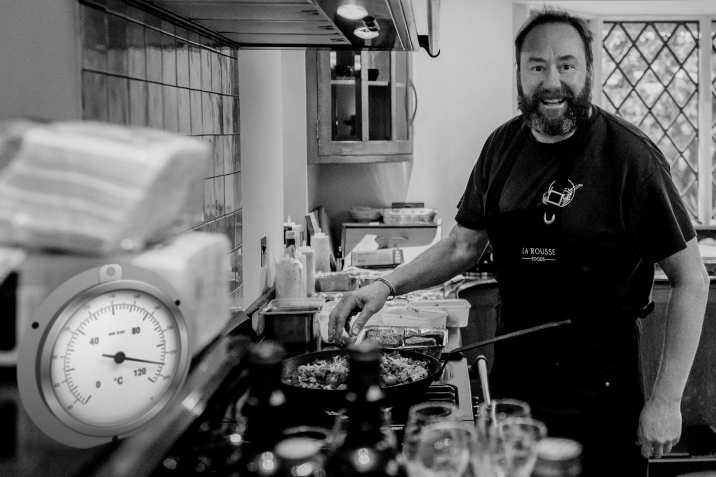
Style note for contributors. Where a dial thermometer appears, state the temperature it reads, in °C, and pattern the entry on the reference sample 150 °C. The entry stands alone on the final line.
110 °C
